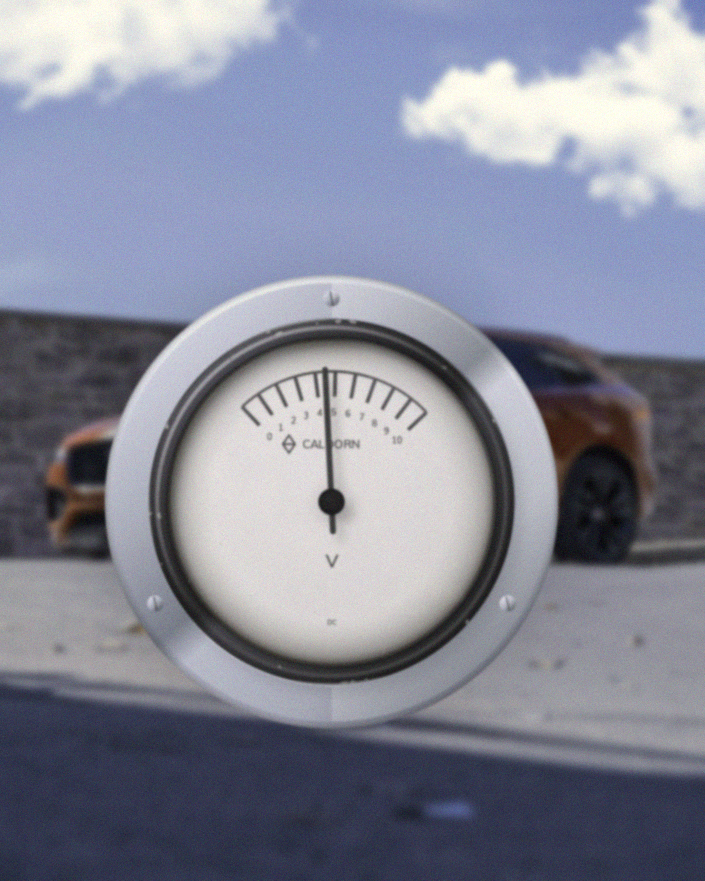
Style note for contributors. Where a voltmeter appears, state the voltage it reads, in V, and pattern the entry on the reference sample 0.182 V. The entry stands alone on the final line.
4.5 V
